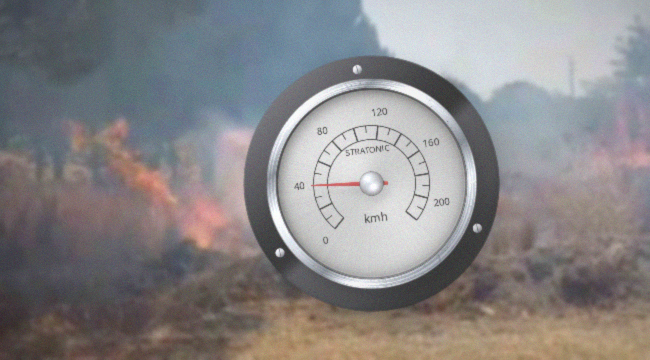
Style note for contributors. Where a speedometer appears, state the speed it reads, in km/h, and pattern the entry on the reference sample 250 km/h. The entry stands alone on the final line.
40 km/h
